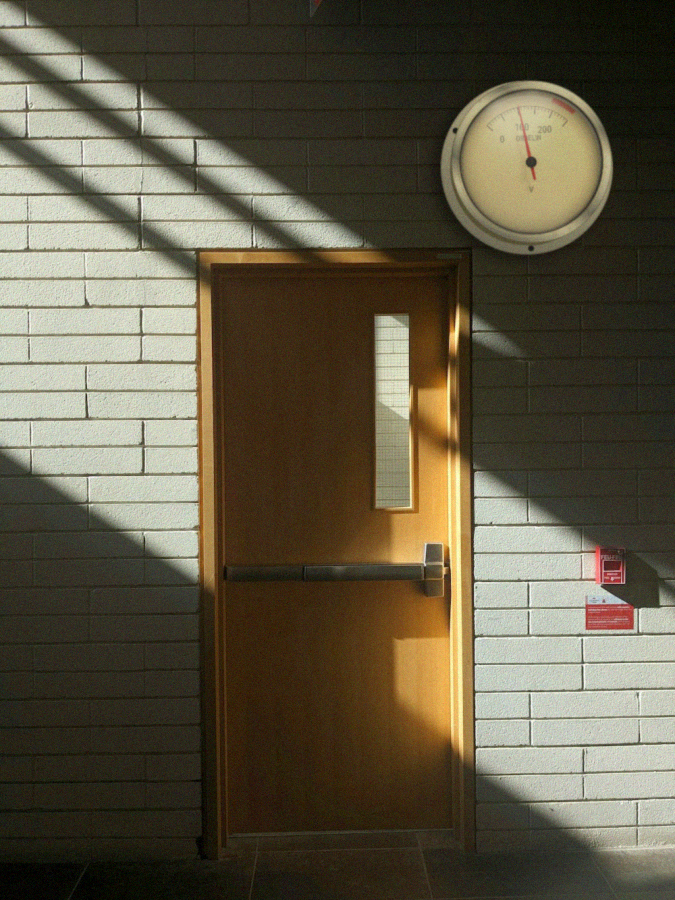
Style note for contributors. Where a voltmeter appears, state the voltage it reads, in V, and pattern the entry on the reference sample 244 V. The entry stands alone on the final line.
100 V
